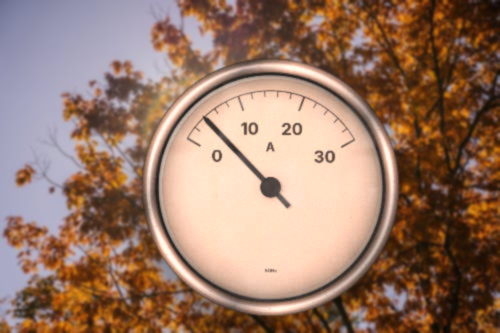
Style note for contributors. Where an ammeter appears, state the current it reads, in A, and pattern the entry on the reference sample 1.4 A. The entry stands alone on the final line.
4 A
